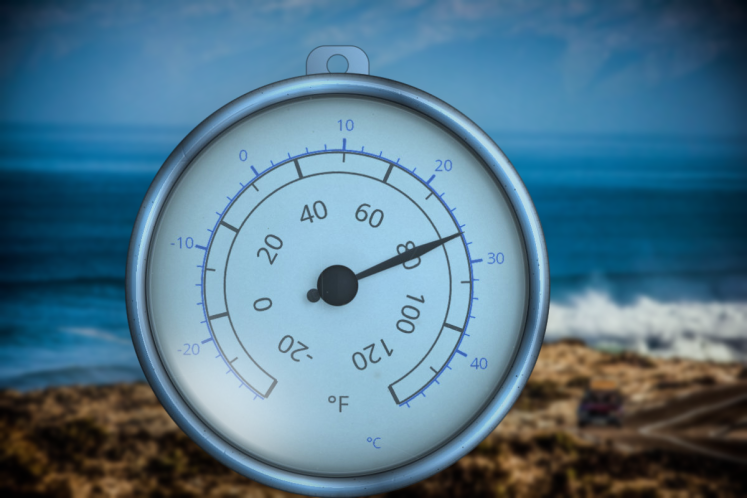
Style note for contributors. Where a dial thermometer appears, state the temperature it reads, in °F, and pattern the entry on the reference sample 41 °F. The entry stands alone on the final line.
80 °F
